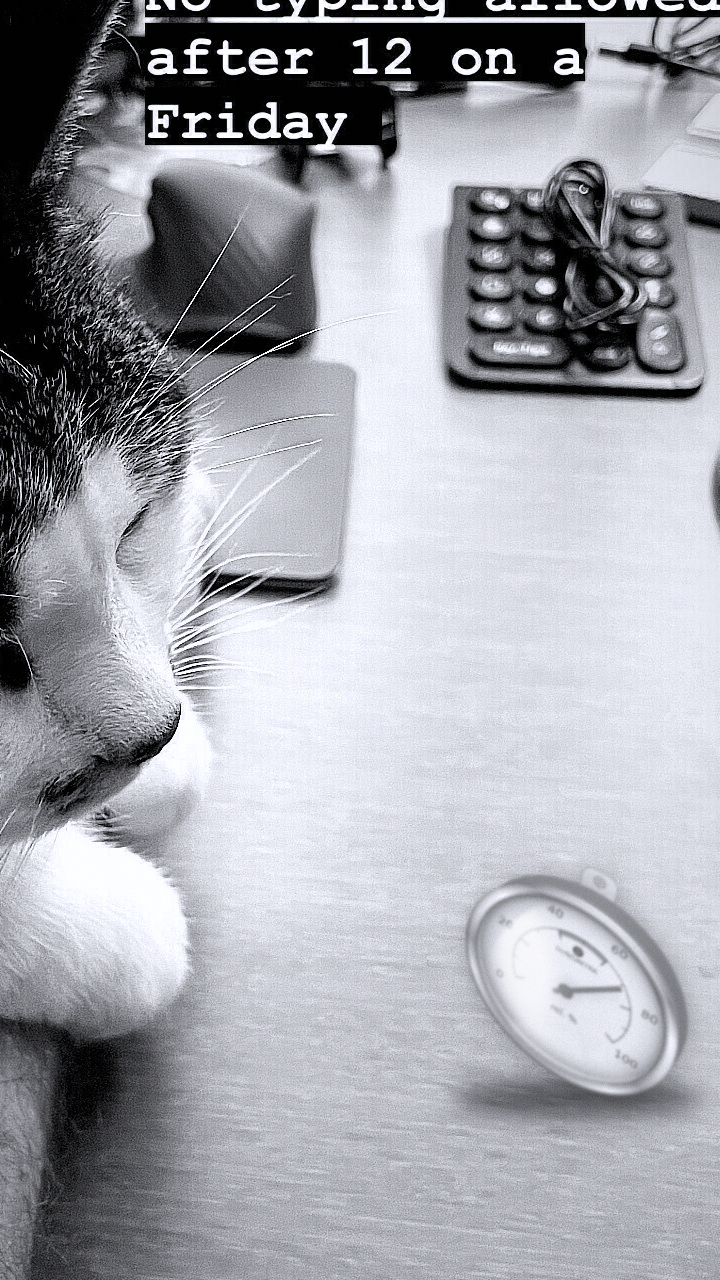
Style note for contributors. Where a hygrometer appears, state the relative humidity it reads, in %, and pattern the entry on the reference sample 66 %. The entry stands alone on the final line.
70 %
